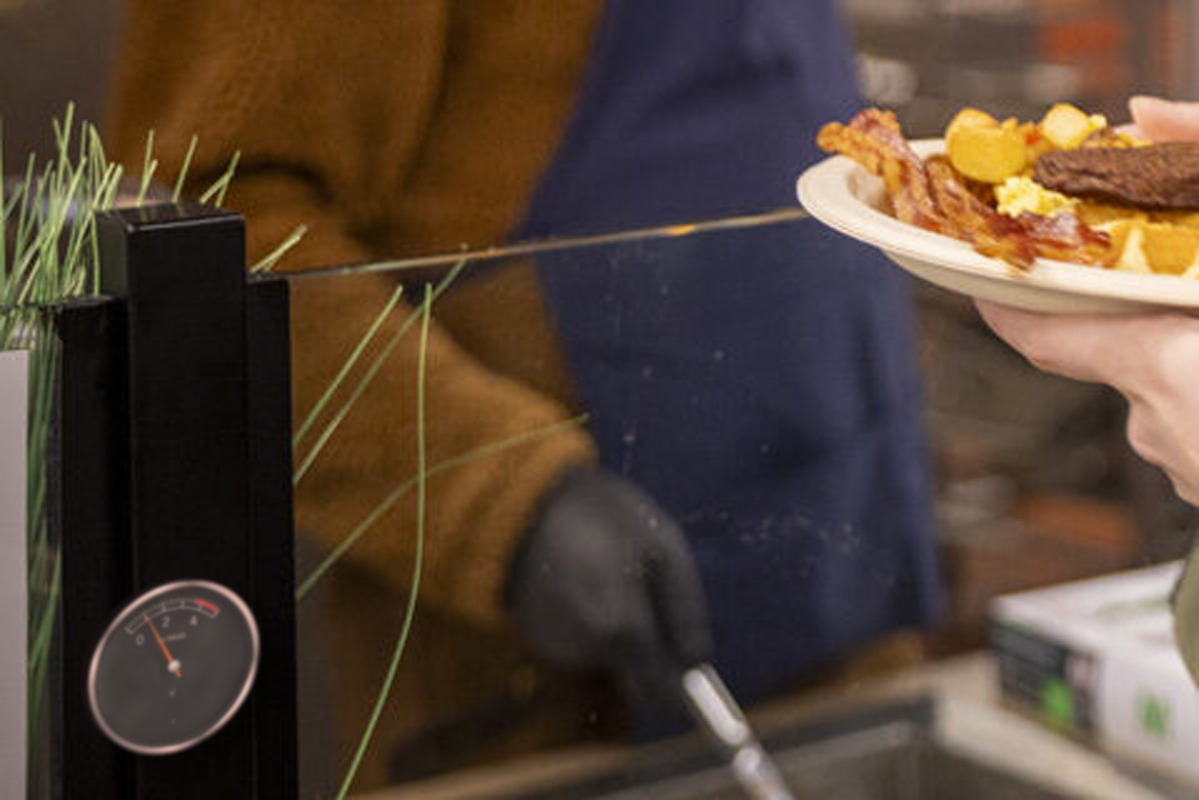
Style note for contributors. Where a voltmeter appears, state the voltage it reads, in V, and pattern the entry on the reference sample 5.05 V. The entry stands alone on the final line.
1 V
